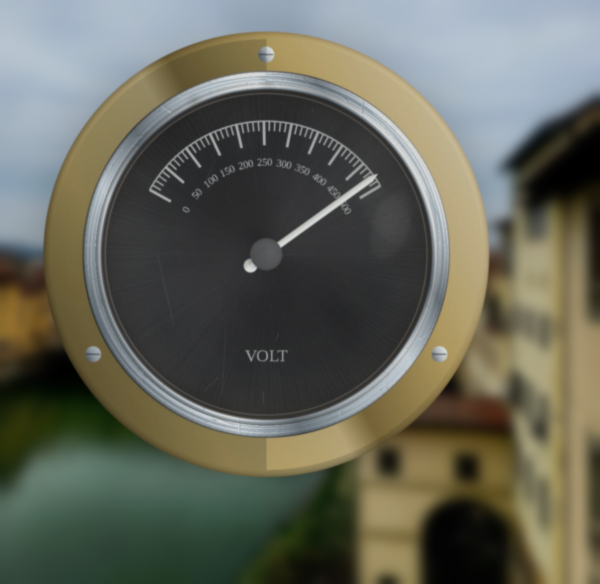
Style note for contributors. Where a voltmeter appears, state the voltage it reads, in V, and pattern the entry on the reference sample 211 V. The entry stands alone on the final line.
480 V
